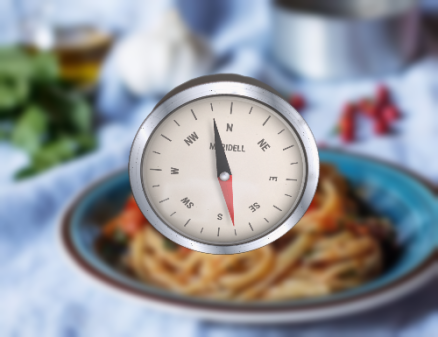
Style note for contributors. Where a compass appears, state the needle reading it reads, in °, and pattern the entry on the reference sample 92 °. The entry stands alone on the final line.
165 °
